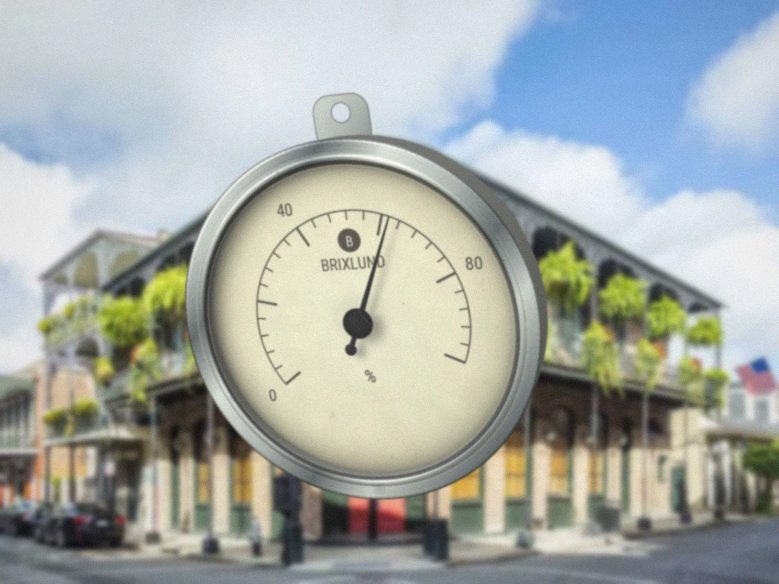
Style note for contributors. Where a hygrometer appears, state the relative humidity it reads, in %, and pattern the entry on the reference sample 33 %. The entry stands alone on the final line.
62 %
